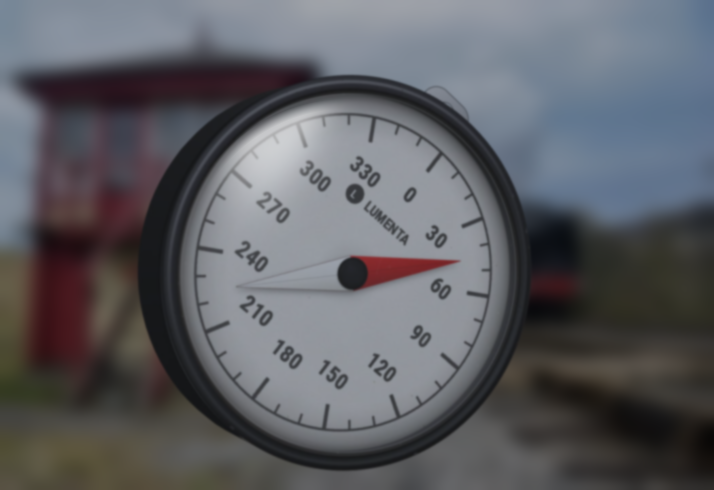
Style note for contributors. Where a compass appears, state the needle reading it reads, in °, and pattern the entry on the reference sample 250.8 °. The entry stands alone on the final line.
45 °
